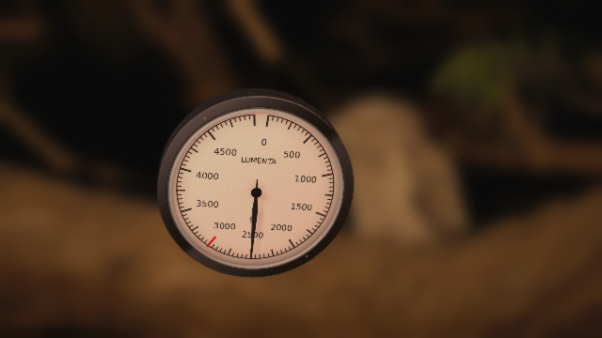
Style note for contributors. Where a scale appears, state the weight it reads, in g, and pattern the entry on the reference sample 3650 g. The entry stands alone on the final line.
2500 g
